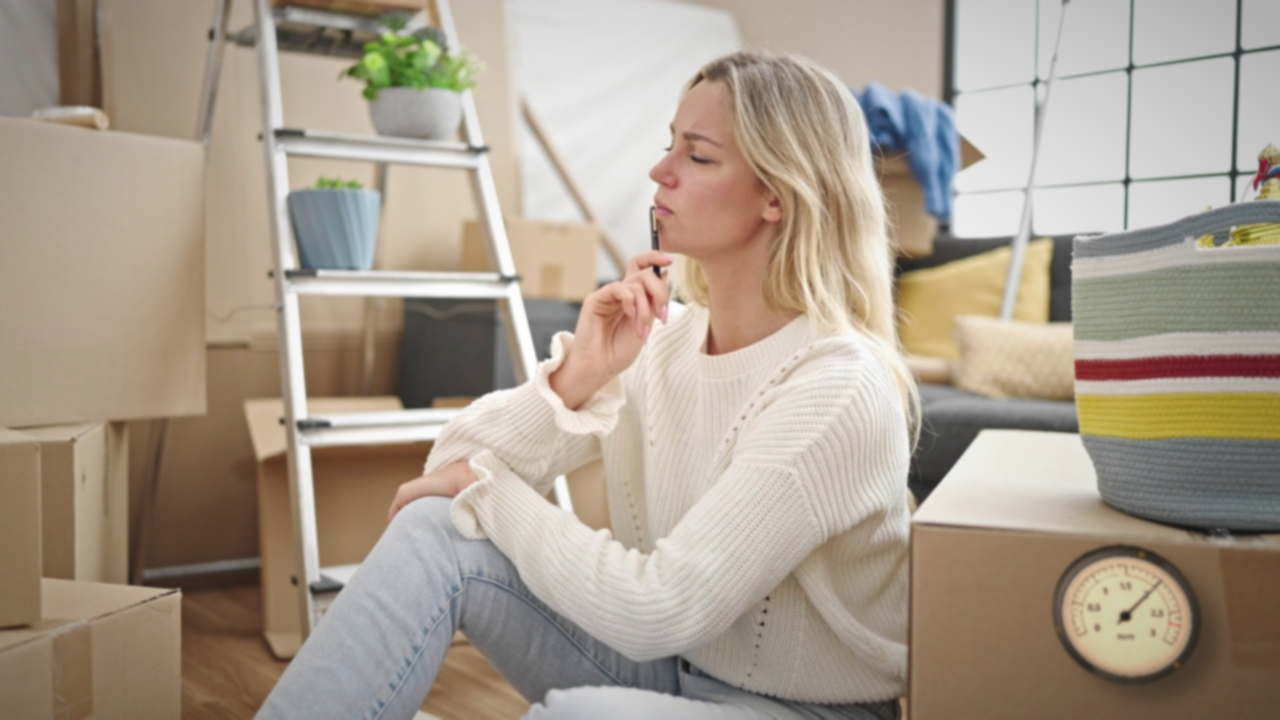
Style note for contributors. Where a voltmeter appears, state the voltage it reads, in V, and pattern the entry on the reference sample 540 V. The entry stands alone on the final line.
2 V
